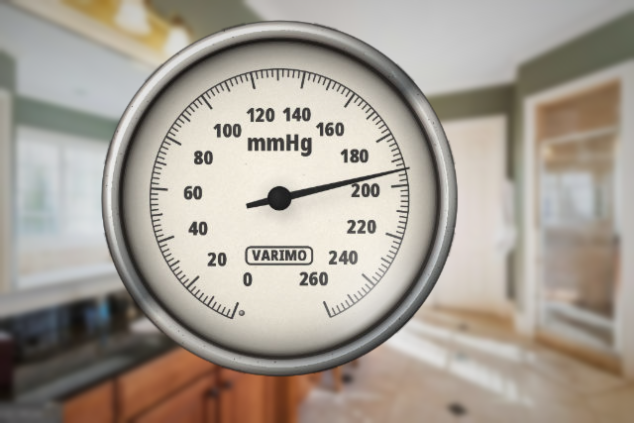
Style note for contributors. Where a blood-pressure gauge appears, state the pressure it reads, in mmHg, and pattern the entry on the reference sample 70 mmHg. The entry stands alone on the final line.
194 mmHg
